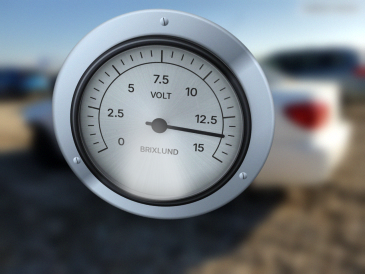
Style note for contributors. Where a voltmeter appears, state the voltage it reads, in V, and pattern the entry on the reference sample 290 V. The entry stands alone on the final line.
13.5 V
